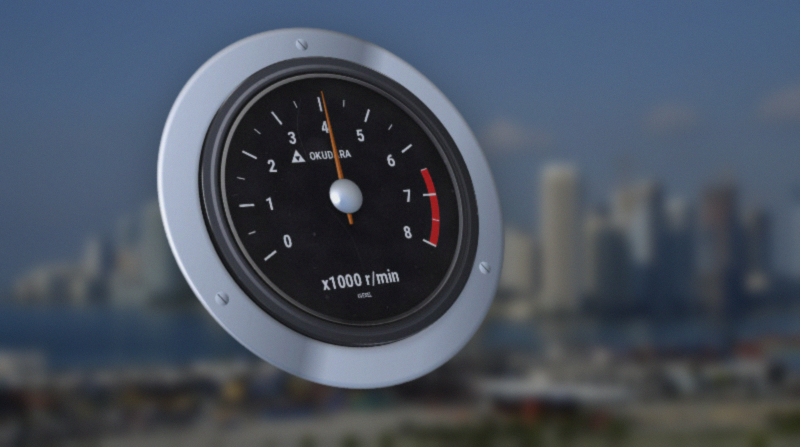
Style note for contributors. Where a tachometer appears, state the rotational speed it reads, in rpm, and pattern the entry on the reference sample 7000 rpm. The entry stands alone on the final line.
4000 rpm
